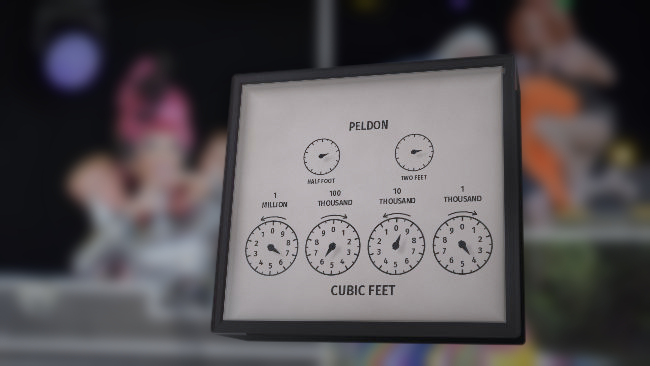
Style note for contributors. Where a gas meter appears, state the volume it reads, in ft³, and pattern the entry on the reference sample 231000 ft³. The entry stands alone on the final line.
659400 ft³
